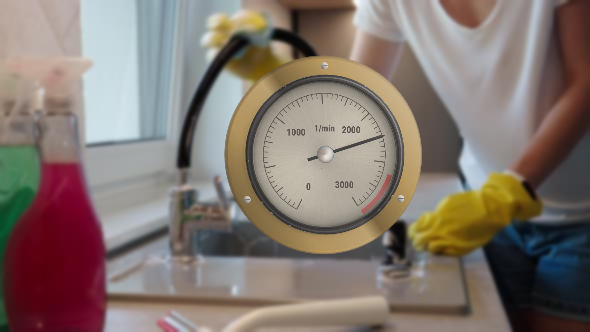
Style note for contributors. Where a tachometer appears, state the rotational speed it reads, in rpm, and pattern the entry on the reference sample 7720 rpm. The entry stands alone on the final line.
2250 rpm
